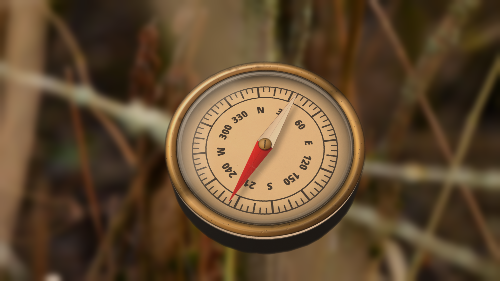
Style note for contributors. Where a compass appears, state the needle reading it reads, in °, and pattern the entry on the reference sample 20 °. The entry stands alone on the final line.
215 °
